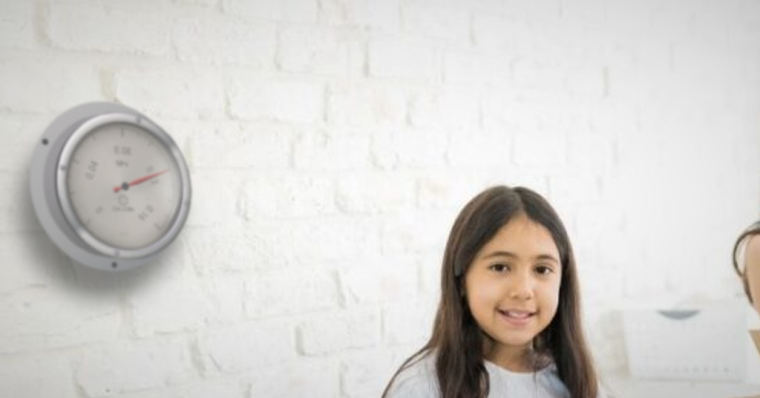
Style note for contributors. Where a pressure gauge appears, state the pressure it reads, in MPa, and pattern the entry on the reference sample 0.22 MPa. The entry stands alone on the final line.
0.12 MPa
